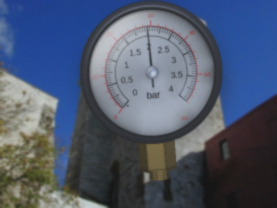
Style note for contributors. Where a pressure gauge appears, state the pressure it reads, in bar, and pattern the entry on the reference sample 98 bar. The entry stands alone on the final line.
2 bar
